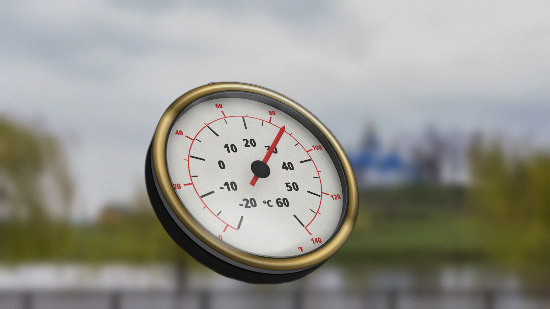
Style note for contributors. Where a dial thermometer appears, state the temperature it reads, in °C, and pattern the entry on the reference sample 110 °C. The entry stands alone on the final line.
30 °C
